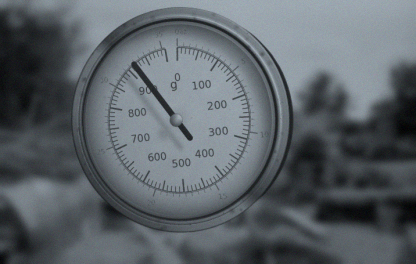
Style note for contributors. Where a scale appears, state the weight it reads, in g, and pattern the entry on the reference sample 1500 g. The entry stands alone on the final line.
920 g
